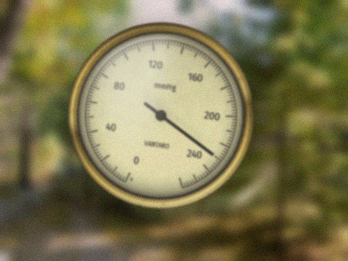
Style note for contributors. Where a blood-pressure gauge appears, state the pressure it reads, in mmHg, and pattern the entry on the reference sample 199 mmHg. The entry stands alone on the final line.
230 mmHg
